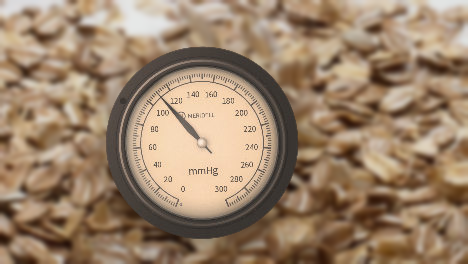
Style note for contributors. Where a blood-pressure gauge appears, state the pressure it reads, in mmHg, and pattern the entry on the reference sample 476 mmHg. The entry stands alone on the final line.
110 mmHg
